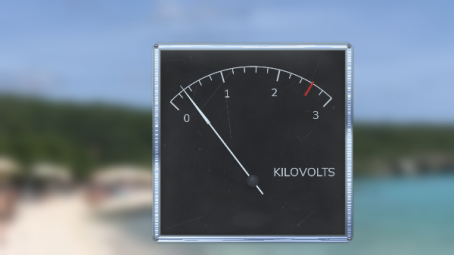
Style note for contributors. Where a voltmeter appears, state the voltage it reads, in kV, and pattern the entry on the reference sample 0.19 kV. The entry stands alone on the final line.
0.3 kV
